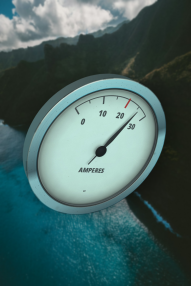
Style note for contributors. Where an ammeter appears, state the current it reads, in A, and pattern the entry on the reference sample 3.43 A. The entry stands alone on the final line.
25 A
